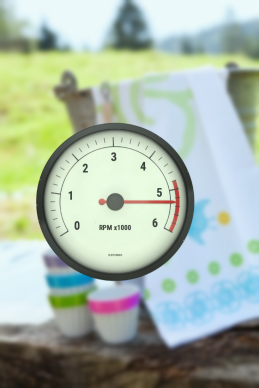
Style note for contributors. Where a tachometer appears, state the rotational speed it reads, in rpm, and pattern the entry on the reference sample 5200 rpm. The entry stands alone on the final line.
5300 rpm
